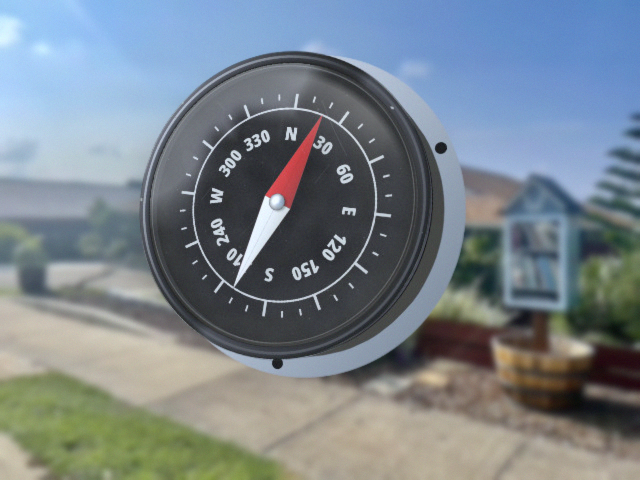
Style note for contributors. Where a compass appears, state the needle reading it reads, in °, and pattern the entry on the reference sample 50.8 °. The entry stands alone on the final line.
20 °
